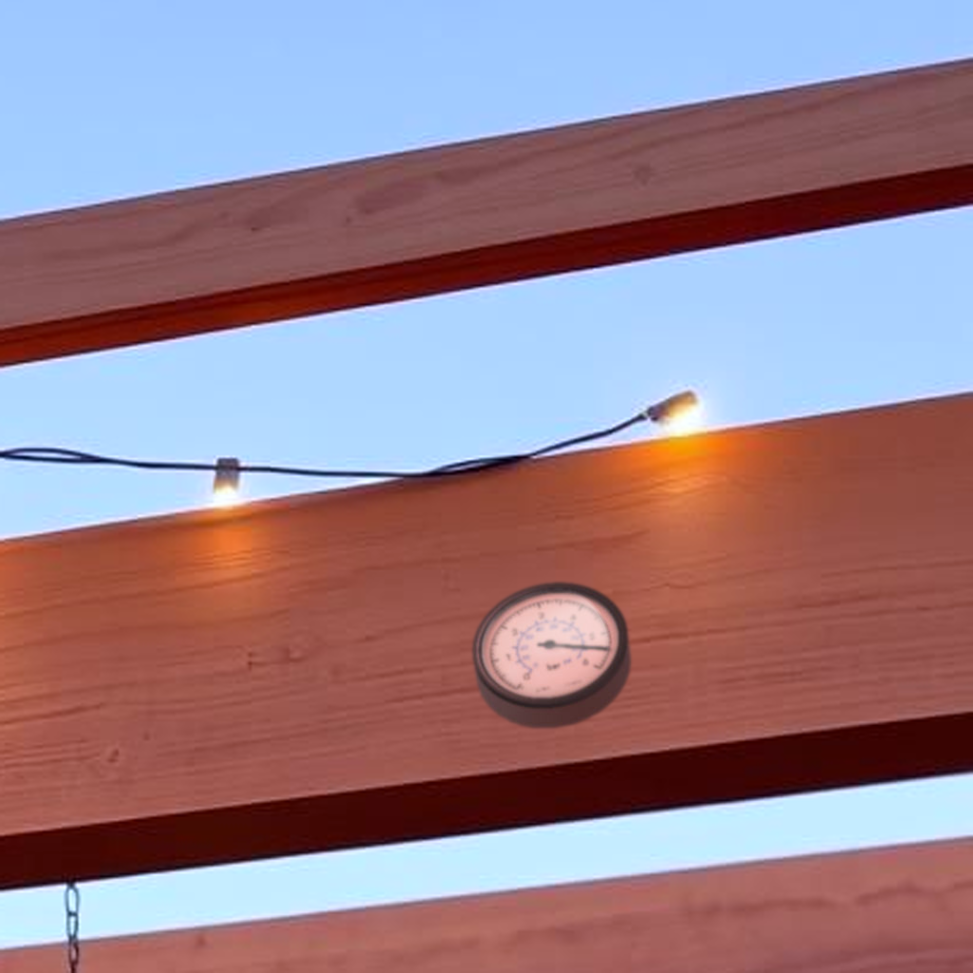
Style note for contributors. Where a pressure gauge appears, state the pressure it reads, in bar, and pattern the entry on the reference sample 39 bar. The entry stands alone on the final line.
5.5 bar
